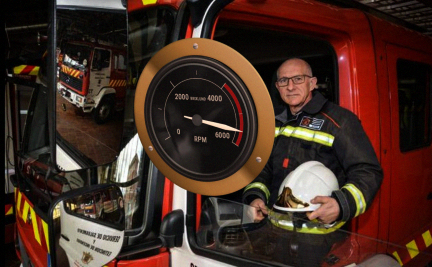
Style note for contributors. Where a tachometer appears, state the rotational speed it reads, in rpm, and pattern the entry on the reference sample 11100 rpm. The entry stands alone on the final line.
5500 rpm
